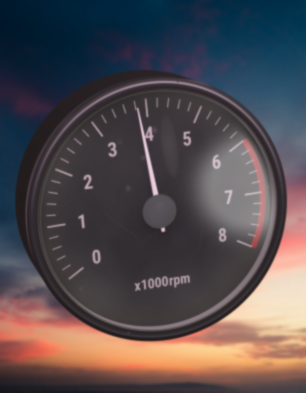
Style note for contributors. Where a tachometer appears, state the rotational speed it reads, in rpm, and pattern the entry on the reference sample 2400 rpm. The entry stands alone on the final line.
3800 rpm
